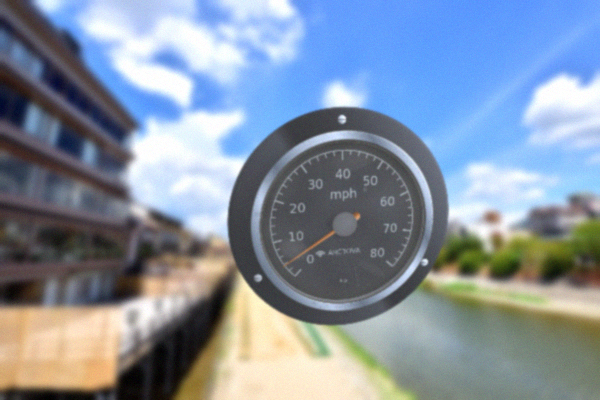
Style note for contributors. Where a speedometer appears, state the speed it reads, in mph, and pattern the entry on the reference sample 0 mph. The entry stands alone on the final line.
4 mph
